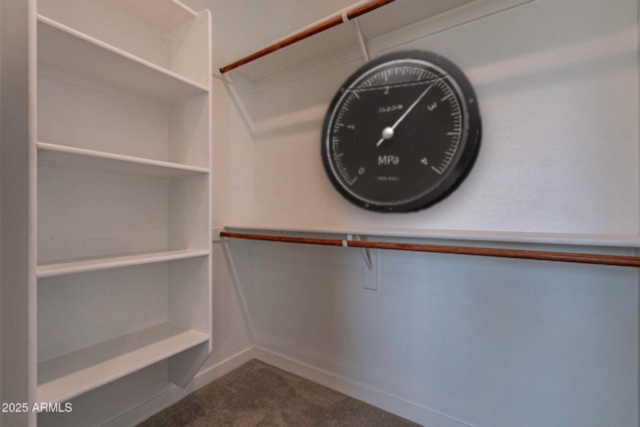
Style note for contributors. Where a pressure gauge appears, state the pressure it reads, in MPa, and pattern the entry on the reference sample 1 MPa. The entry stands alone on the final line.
2.75 MPa
